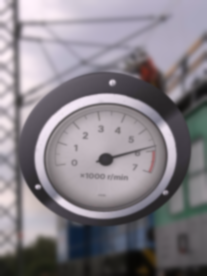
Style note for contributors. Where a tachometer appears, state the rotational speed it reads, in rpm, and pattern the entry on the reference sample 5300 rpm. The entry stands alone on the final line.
5750 rpm
